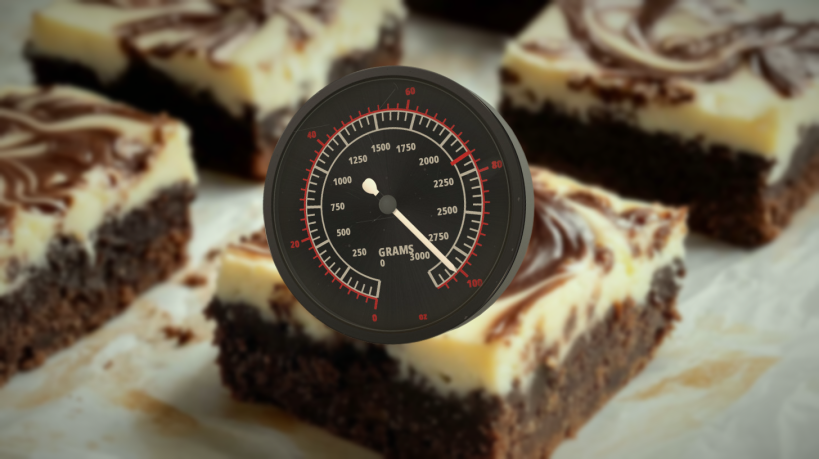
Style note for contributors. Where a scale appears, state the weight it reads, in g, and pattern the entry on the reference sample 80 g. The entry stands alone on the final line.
2850 g
